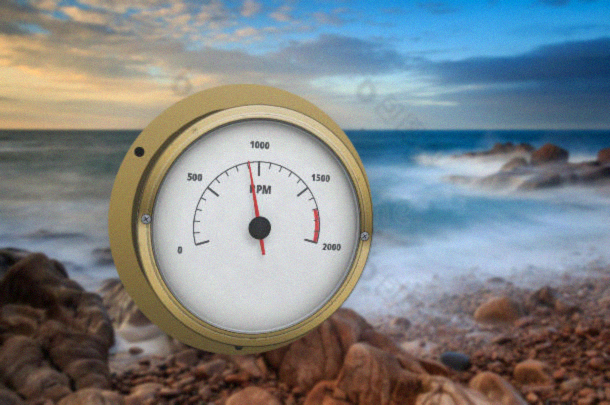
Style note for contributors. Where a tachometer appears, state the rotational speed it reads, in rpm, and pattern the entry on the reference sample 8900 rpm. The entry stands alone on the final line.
900 rpm
